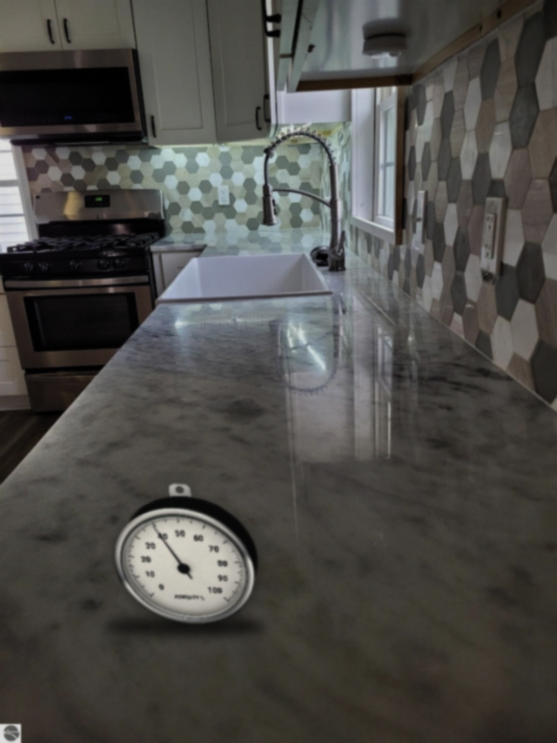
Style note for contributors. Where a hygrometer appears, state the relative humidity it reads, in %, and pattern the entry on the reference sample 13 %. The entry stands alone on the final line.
40 %
